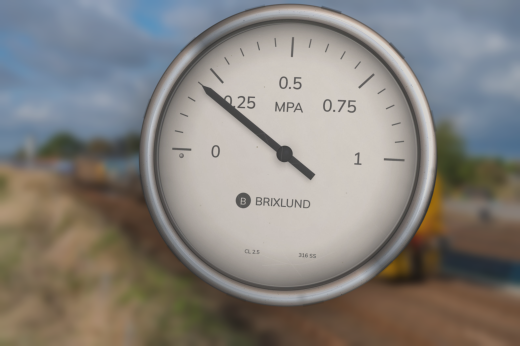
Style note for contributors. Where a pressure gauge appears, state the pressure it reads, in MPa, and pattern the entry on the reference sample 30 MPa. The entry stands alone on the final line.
0.2 MPa
